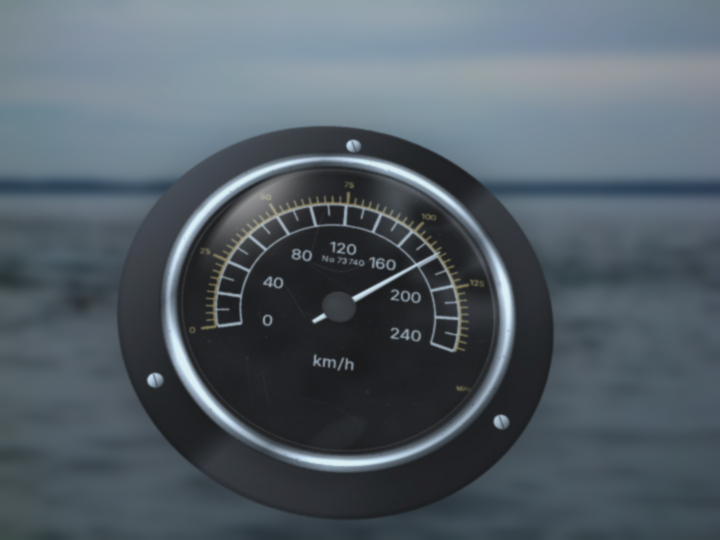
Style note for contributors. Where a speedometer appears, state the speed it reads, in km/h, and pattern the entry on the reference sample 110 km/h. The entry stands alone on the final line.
180 km/h
